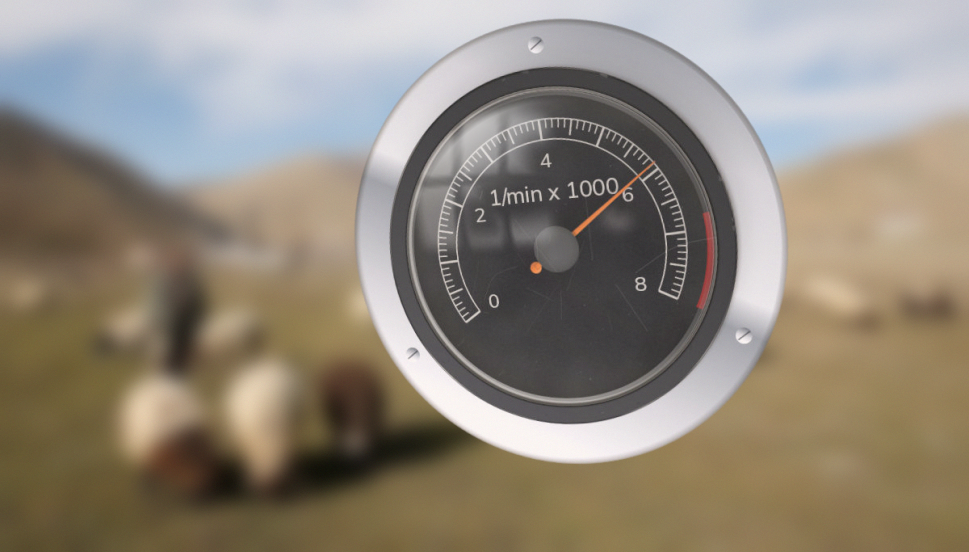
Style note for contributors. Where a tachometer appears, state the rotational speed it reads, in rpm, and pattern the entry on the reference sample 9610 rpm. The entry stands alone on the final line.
5900 rpm
